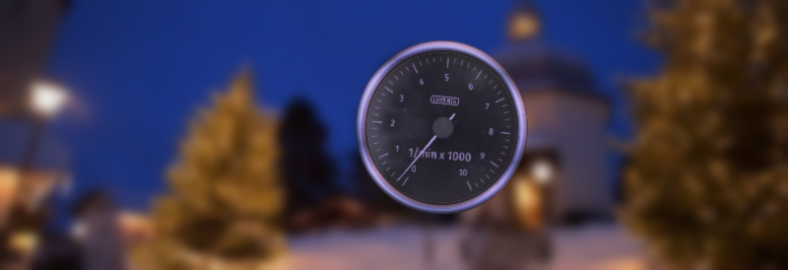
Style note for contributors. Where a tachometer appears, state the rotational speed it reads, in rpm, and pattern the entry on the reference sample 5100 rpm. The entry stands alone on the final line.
200 rpm
